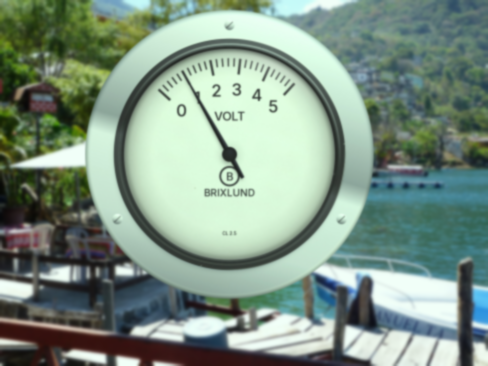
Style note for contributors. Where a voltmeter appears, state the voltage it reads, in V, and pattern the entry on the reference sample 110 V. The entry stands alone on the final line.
1 V
